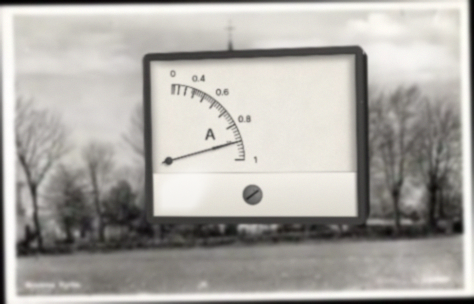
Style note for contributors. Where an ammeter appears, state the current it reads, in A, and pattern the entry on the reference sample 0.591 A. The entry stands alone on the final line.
0.9 A
